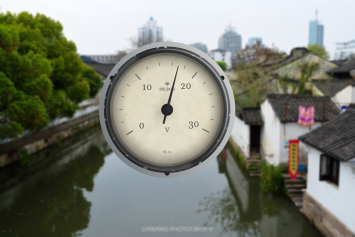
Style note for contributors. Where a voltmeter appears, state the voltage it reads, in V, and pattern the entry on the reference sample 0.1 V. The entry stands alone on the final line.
17 V
